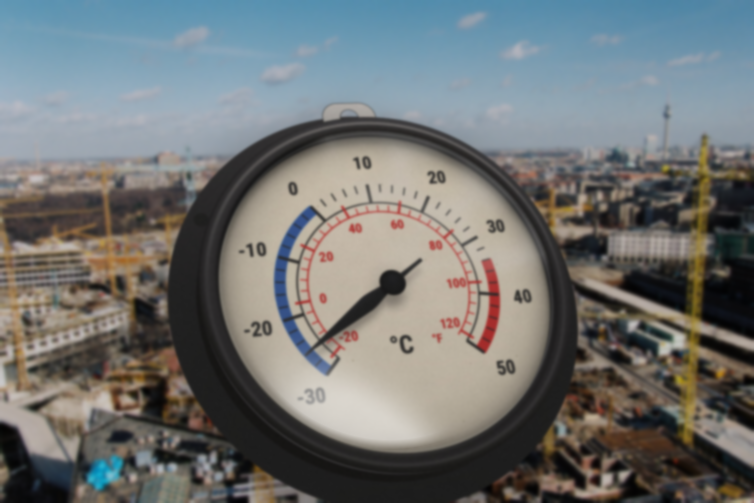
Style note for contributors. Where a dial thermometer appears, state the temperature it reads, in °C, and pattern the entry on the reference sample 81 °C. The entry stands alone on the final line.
-26 °C
